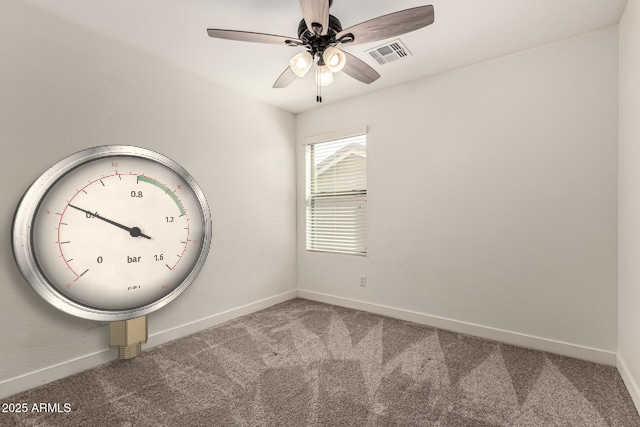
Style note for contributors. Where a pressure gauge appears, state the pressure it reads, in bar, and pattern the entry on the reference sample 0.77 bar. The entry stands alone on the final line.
0.4 bar
